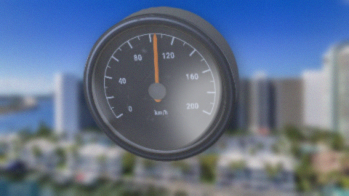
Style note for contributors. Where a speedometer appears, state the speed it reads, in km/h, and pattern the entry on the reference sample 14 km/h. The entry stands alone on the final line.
105 km/h
